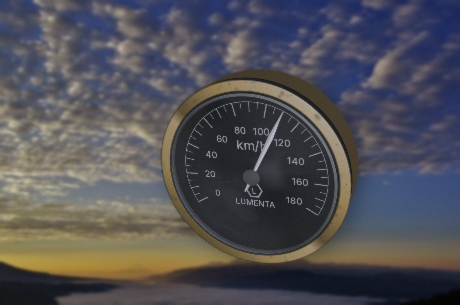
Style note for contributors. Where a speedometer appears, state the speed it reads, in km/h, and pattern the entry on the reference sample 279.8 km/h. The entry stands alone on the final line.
110 km/h
